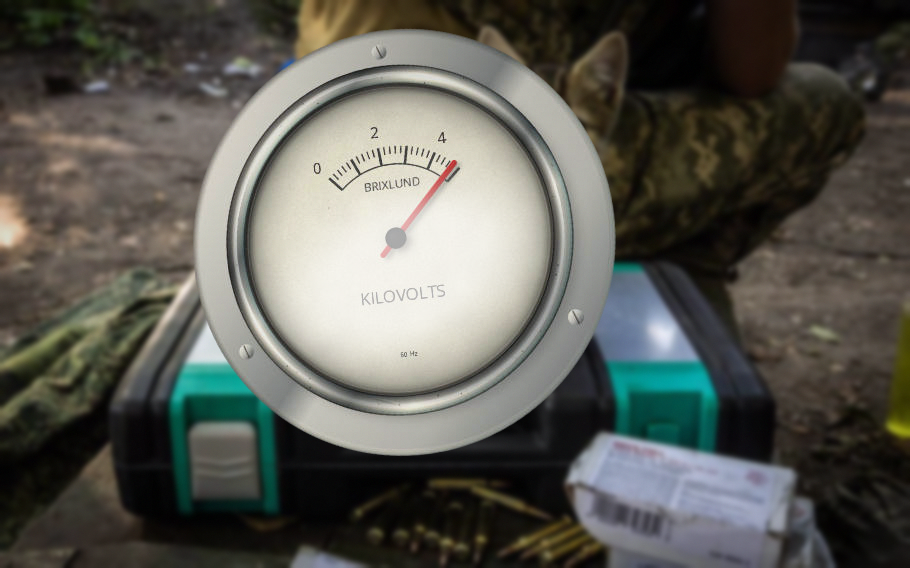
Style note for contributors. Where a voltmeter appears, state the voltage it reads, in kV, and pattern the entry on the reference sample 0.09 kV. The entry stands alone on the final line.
4.8 kV
